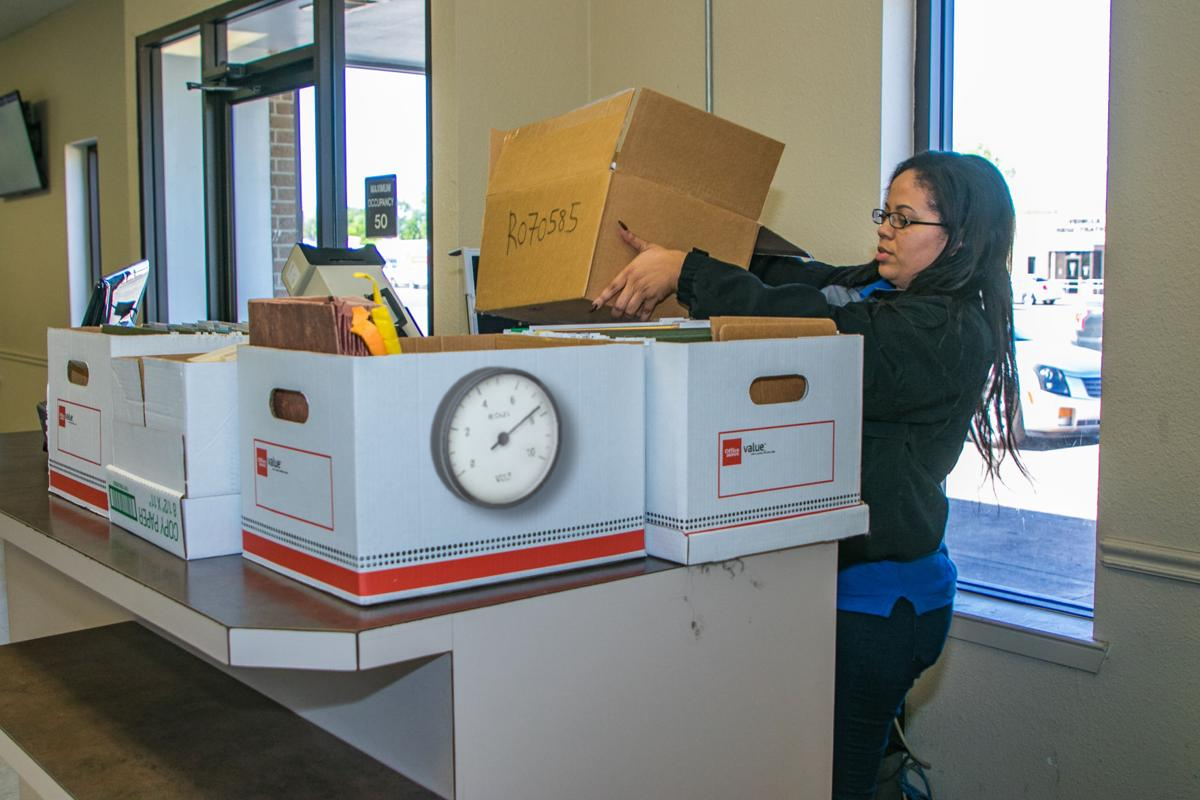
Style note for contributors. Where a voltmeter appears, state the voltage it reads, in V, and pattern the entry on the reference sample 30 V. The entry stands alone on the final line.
7.5 V
